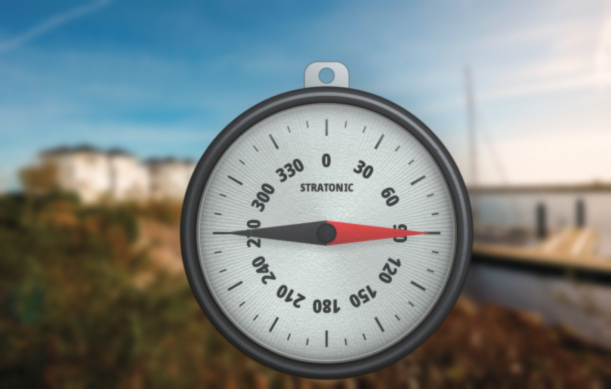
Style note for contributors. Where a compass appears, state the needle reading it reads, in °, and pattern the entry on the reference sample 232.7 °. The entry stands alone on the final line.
90 °
